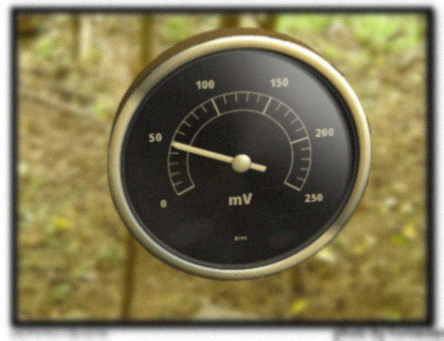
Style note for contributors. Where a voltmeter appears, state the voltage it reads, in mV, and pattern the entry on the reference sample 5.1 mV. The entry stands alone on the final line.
50 mV
